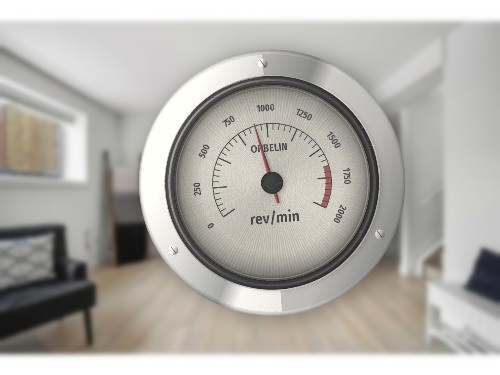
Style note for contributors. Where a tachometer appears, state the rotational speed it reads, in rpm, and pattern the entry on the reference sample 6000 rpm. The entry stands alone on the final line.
900 rpm
